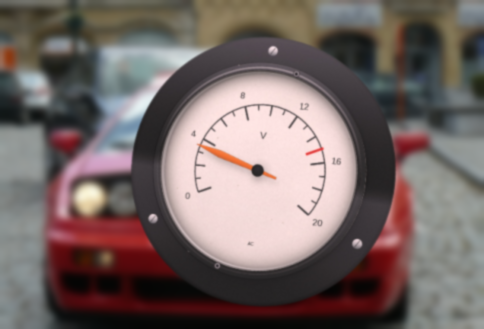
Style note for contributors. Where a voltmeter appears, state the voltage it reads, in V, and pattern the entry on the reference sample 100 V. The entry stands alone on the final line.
3.5 V
